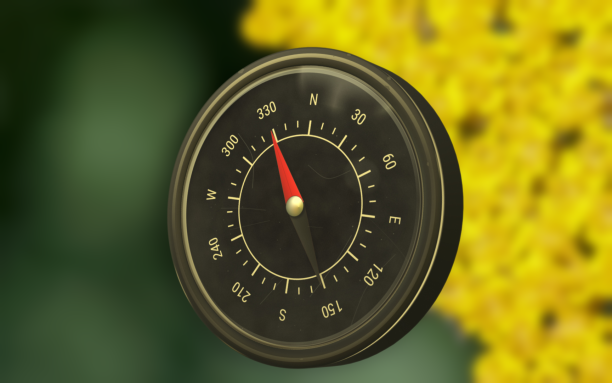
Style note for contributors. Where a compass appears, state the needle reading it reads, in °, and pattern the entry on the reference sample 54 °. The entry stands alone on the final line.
330 °
